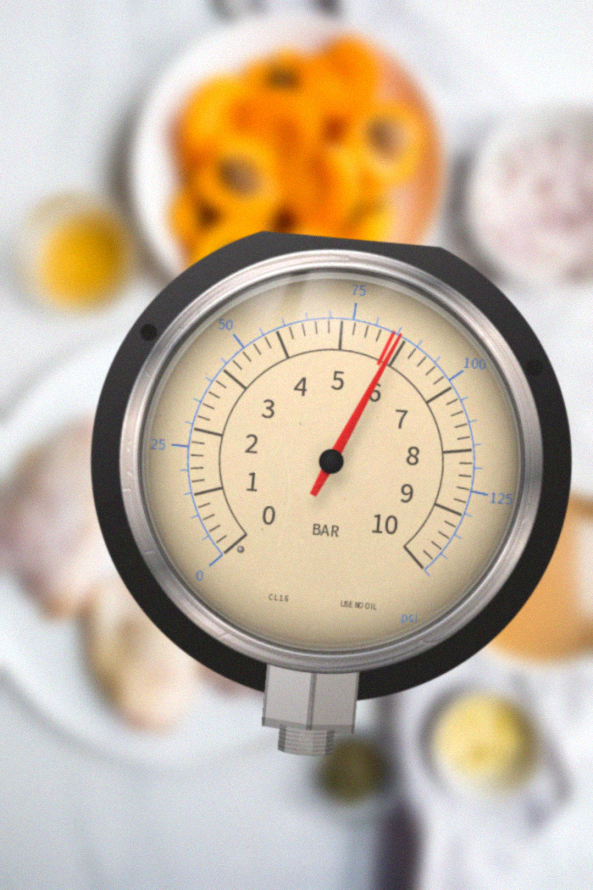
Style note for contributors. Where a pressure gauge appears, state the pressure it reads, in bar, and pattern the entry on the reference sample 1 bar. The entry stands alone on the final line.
5.9 bar
